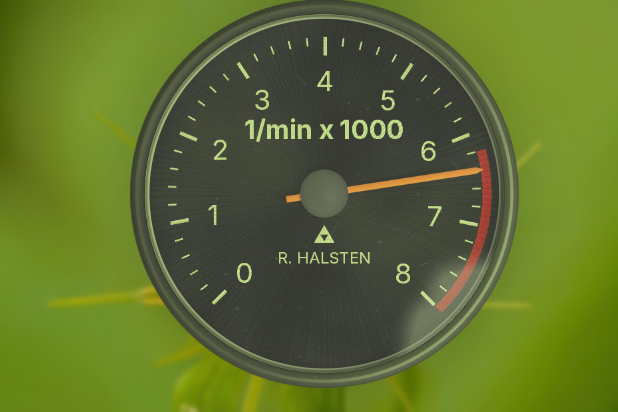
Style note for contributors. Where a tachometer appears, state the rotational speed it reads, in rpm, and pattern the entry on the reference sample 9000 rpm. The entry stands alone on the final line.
6400 rpm
